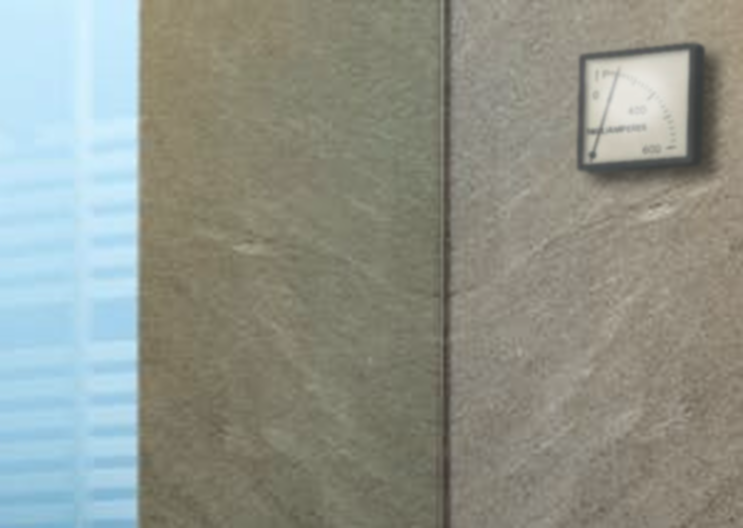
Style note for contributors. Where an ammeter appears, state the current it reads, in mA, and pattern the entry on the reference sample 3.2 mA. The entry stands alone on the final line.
200 mA
